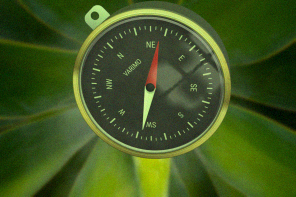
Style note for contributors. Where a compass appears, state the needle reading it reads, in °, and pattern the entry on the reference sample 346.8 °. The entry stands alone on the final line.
55 °
